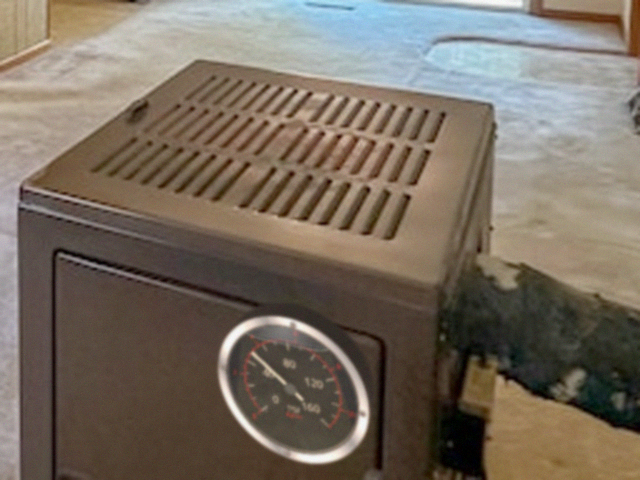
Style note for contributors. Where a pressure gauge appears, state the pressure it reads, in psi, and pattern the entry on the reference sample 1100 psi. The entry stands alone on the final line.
50 psi
